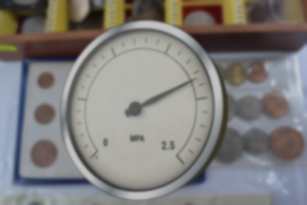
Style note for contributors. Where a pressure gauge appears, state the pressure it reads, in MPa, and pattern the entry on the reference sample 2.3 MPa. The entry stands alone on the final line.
1.85 MPa
